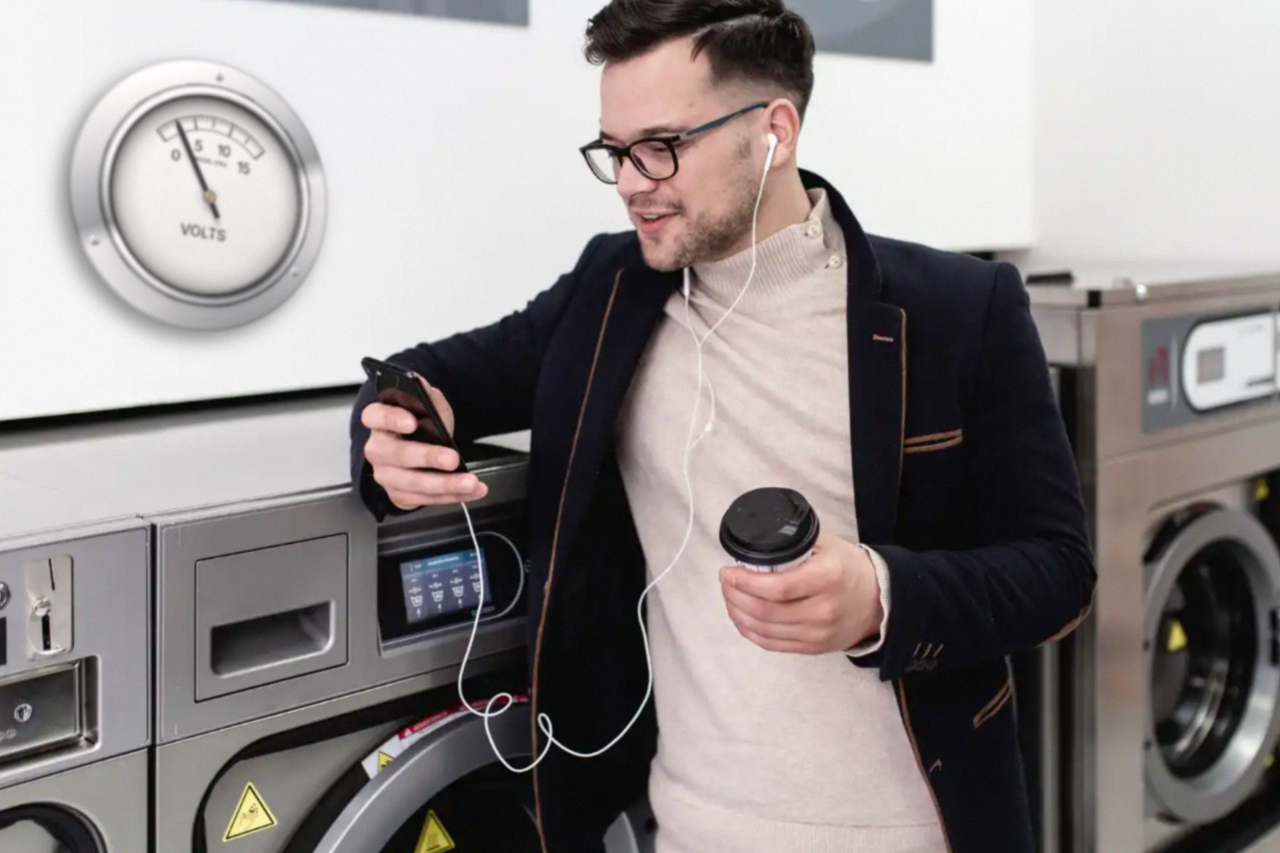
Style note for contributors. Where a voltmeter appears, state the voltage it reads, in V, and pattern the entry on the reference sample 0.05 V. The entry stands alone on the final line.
2.5 V
